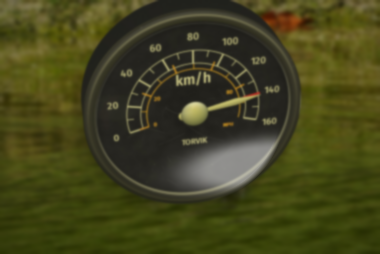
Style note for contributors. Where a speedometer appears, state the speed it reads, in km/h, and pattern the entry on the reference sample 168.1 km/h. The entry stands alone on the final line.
140 km/h
